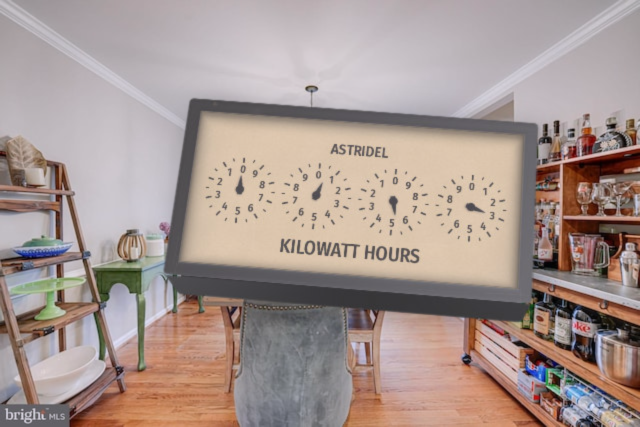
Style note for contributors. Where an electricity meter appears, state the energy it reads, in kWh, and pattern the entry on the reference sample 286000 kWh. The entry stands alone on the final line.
53 kWh
